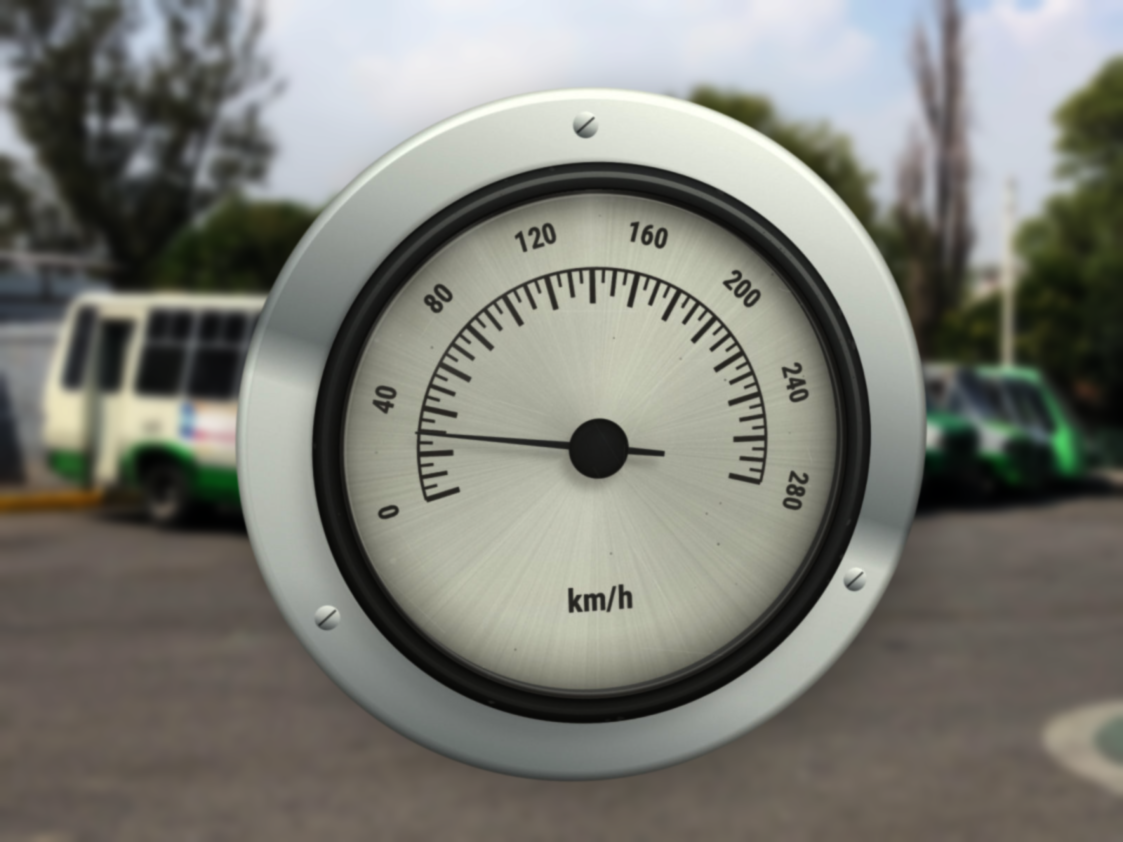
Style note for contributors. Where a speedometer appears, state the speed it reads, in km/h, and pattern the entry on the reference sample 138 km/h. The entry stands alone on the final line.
30 km/h
